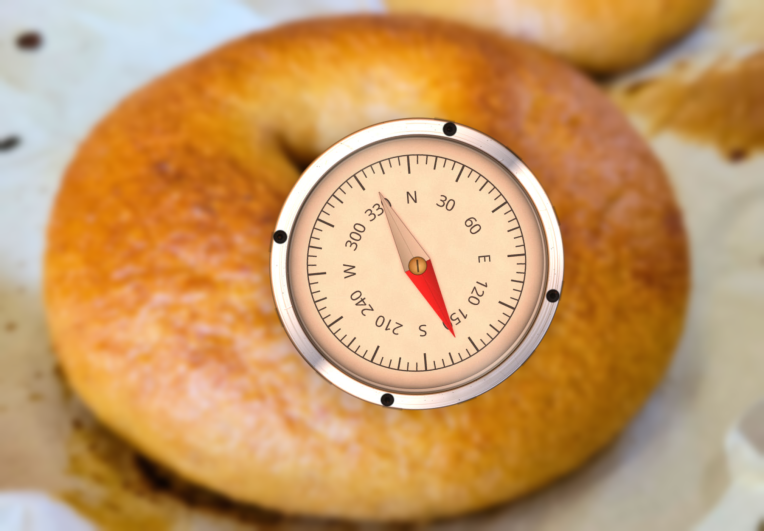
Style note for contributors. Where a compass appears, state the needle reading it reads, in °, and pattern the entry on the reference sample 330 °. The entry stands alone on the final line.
157.5 °
